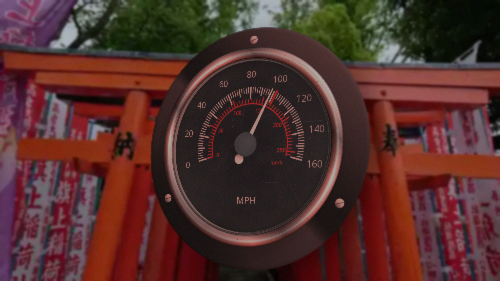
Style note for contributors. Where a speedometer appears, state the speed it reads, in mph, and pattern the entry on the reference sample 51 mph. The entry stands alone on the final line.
100 mph
